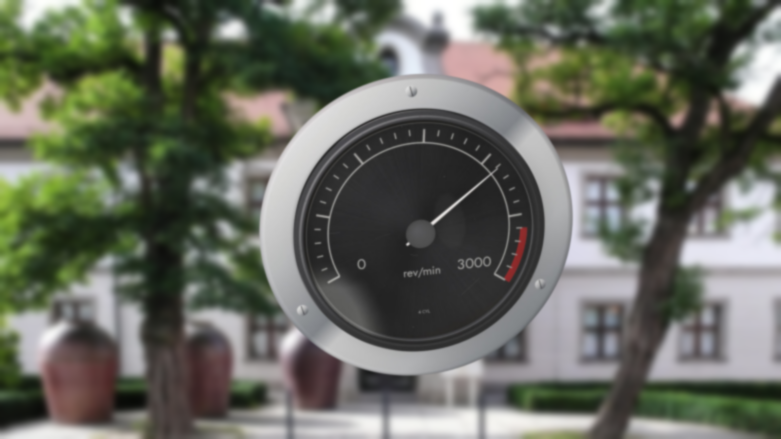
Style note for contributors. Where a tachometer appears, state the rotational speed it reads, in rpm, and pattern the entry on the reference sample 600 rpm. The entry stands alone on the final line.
2100 rpm
